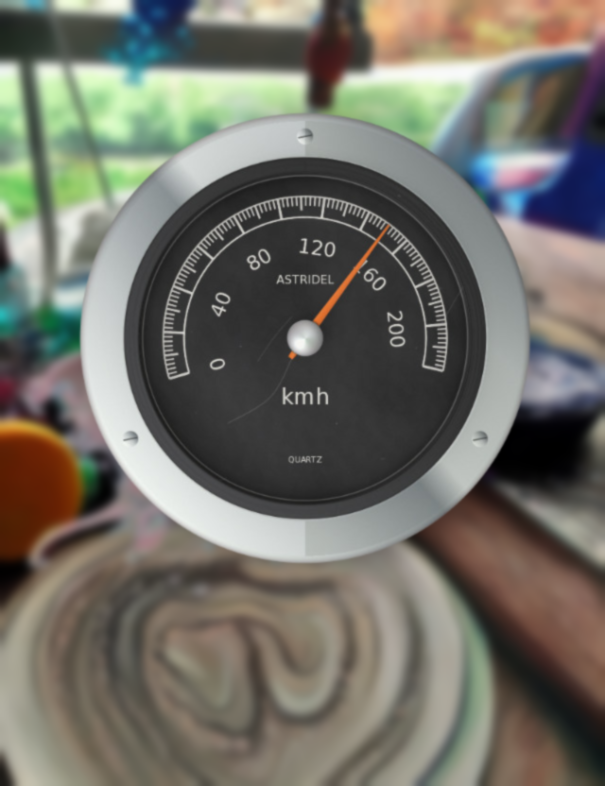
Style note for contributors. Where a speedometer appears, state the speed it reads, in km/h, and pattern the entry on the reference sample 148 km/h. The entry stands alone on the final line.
150 km/h
